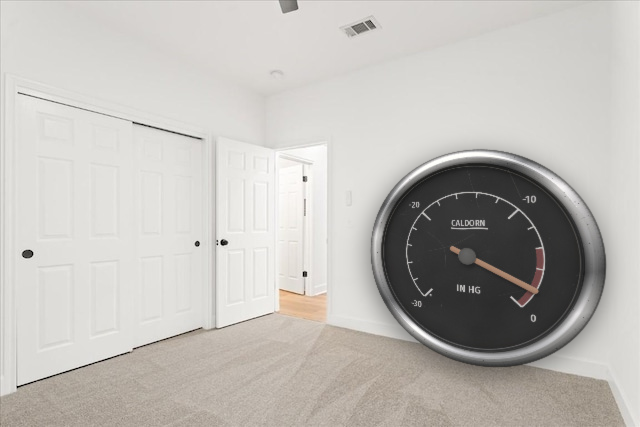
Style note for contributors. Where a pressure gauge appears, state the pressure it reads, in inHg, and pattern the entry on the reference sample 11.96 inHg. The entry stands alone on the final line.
-2 inHg
